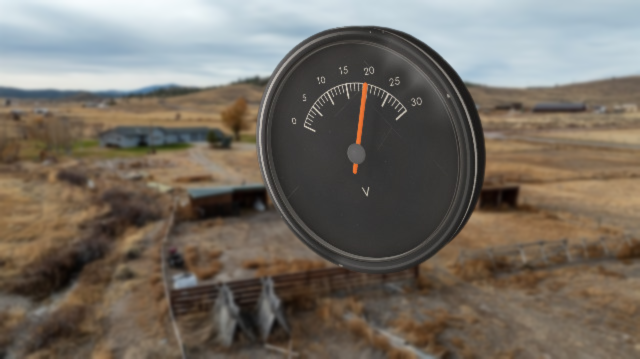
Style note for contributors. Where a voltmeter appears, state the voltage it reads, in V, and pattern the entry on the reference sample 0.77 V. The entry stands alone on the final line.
20 V
